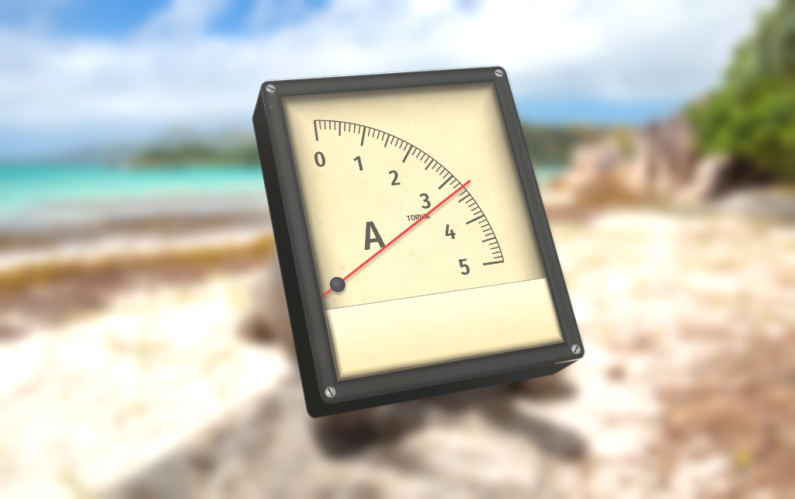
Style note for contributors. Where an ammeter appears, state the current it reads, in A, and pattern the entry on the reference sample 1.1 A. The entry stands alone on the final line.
3.3 A
